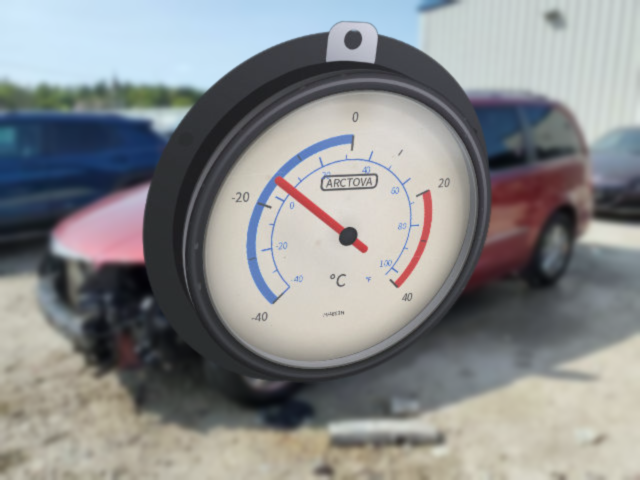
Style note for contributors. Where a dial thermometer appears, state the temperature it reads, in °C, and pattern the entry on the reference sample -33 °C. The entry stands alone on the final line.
-15 °C
